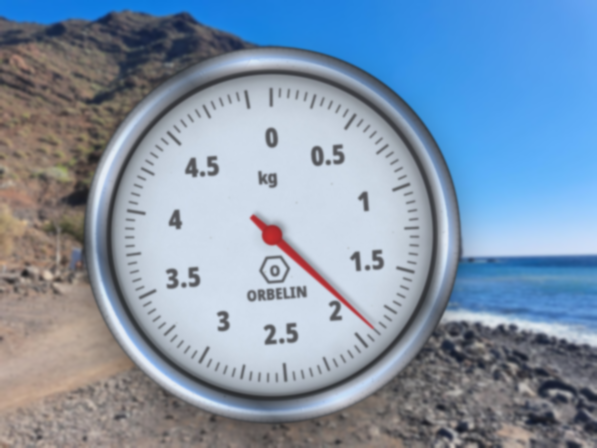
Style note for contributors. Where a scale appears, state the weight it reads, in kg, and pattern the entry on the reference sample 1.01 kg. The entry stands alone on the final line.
1.9 kg
